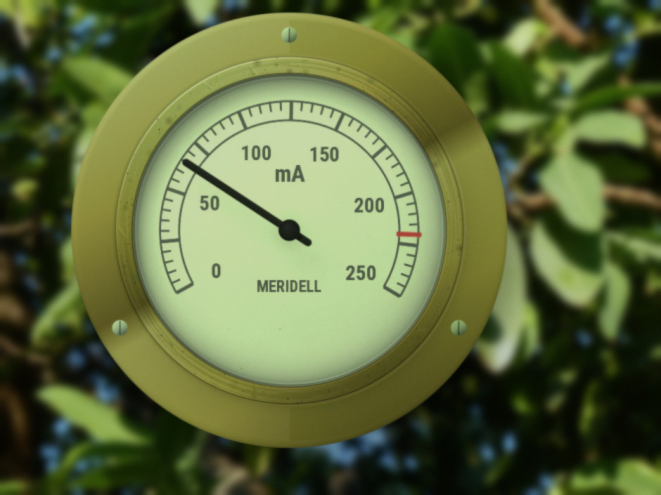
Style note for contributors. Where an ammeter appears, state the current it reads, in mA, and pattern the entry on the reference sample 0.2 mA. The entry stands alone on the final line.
65 mA
